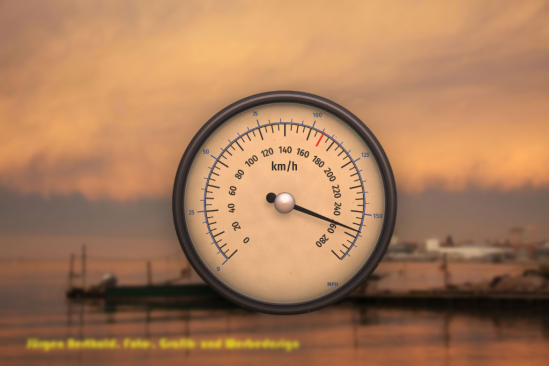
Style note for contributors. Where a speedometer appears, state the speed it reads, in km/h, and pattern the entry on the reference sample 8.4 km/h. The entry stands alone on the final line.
255 km/h
